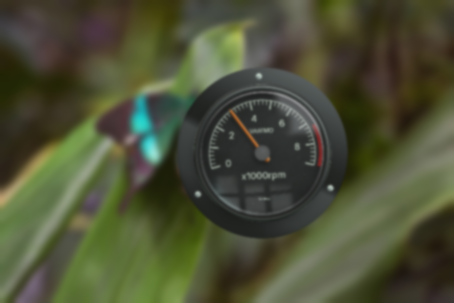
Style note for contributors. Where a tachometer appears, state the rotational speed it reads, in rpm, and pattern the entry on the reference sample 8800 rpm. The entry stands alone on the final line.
3000 rpm
